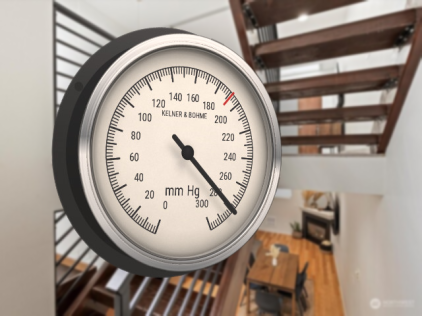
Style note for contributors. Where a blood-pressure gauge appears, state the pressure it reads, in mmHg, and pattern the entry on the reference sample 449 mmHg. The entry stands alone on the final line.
280 mmHg
